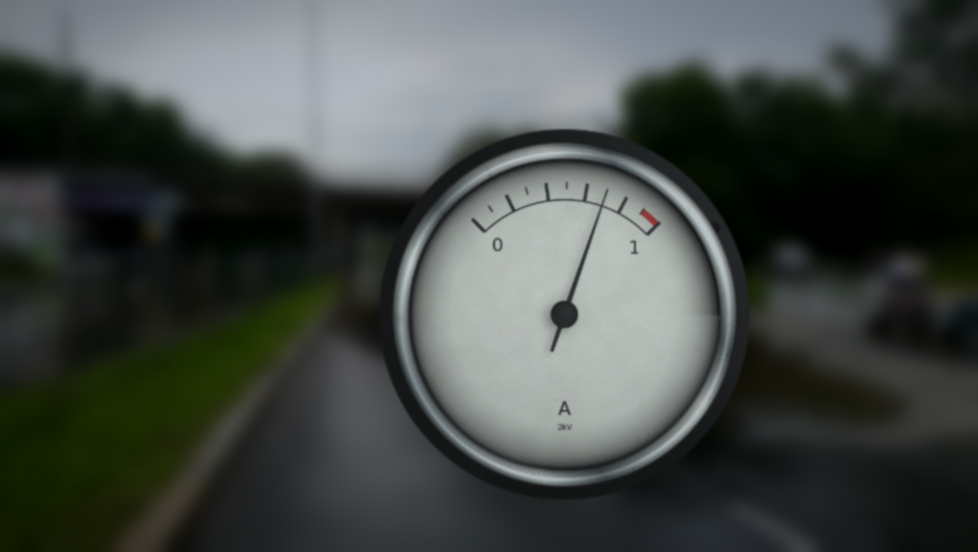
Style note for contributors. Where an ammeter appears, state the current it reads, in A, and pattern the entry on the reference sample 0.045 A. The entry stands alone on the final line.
0.7 A
